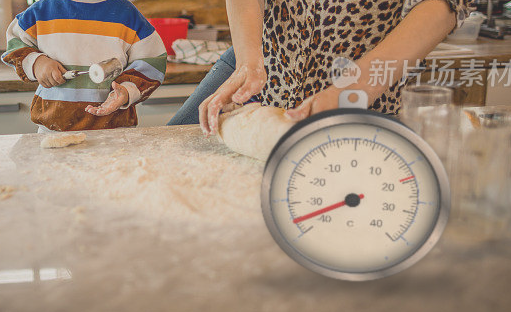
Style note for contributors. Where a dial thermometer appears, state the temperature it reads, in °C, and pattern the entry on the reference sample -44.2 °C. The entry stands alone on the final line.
-35 °C
